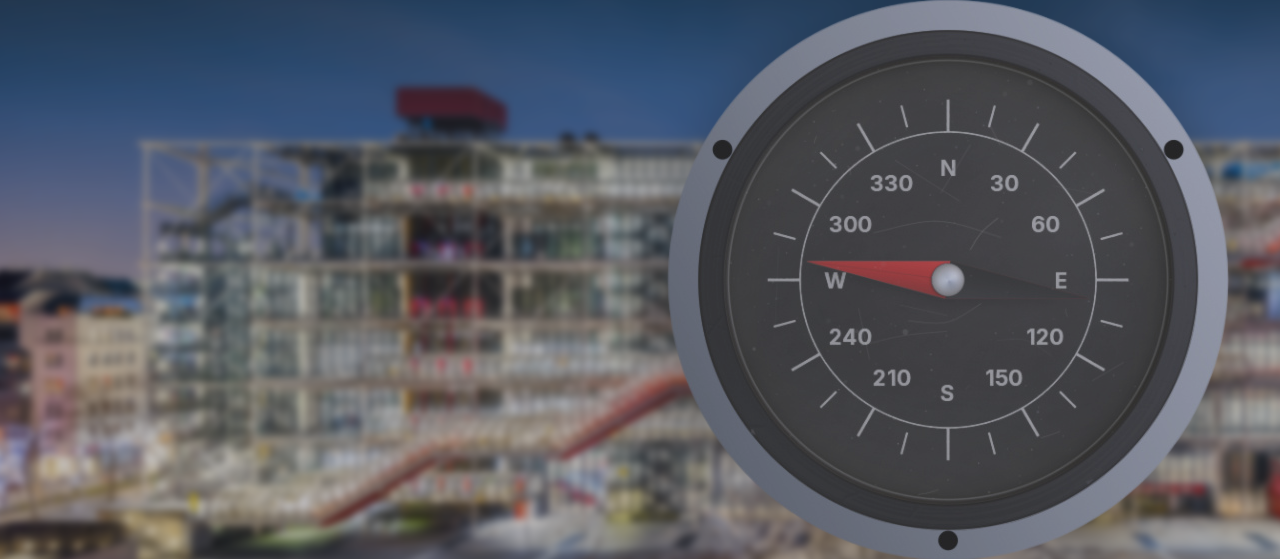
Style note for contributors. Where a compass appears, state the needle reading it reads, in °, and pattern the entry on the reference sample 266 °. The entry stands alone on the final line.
277.5 °
